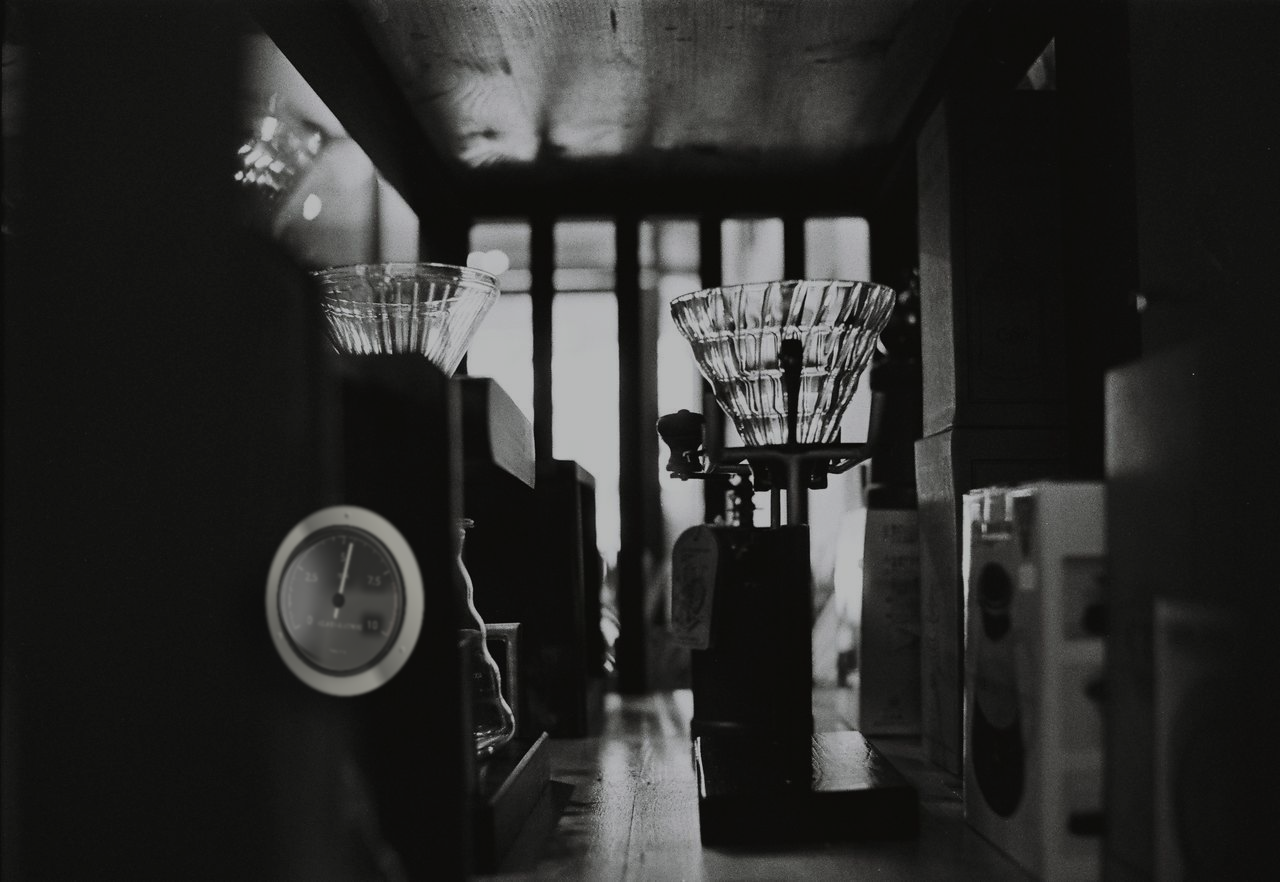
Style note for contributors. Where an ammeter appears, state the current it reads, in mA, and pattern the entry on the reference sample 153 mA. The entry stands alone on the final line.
5.5 mA
